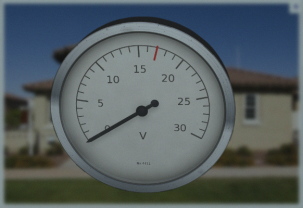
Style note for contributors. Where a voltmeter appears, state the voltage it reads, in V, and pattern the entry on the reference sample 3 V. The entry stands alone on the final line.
0 V
